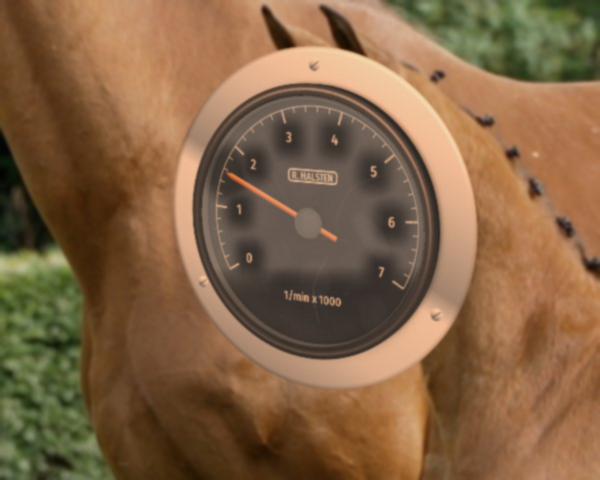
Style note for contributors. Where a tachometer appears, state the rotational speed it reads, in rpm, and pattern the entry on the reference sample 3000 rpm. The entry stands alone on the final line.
1600 rpm
